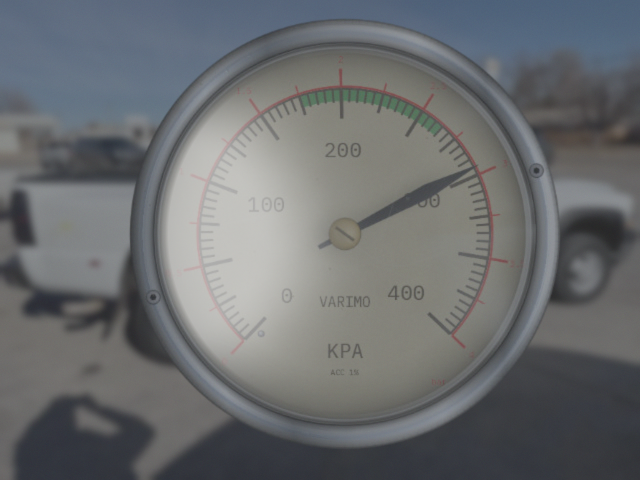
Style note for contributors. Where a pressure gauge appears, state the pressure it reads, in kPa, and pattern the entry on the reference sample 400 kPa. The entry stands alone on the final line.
295 kPa
